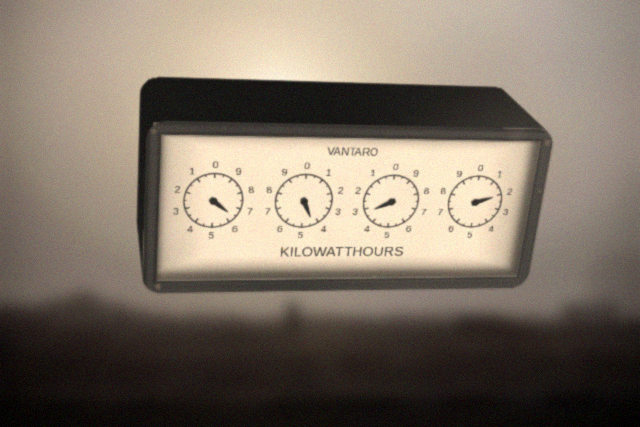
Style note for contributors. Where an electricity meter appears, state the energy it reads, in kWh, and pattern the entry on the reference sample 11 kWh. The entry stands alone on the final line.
6432 kWh
